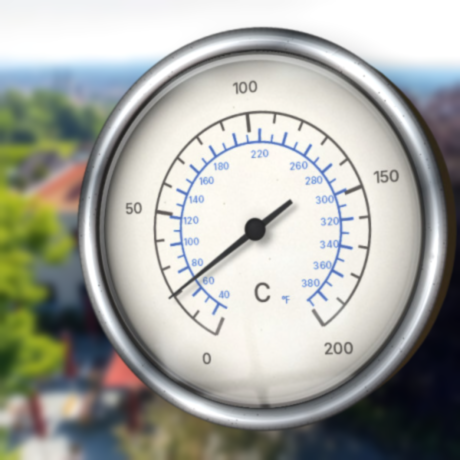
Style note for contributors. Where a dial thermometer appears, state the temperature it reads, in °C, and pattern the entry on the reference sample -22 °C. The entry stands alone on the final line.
20 °C
